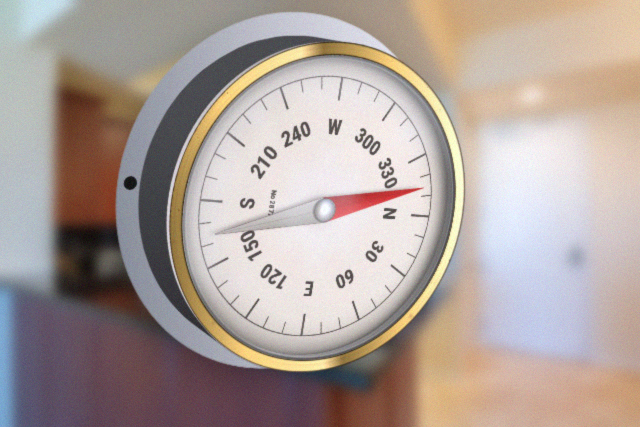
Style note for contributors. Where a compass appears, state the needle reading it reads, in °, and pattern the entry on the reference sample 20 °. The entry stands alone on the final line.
345 °
